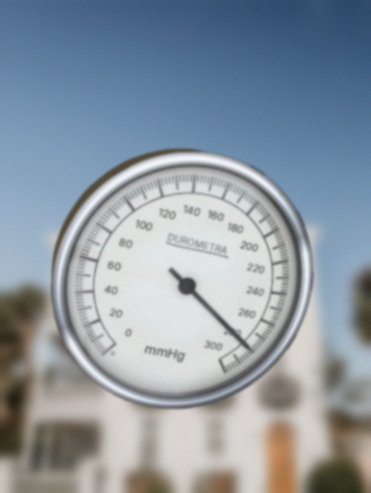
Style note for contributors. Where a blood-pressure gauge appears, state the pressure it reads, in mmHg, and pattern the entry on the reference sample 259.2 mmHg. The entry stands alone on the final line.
280 mmHg
